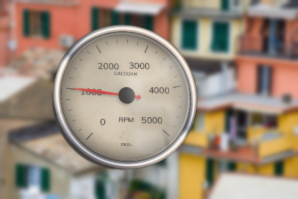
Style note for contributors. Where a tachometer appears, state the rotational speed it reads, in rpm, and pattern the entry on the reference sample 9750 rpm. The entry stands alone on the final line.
1000 rpm
